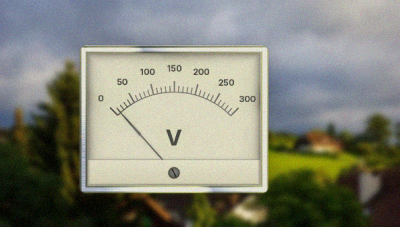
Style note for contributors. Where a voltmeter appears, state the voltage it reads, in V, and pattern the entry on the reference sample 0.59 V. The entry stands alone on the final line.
10 V
